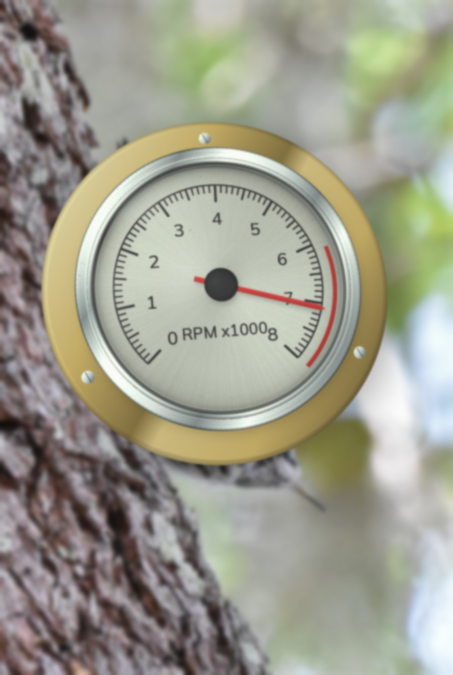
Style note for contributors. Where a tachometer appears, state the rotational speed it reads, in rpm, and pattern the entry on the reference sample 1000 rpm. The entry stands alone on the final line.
7100 rpm
